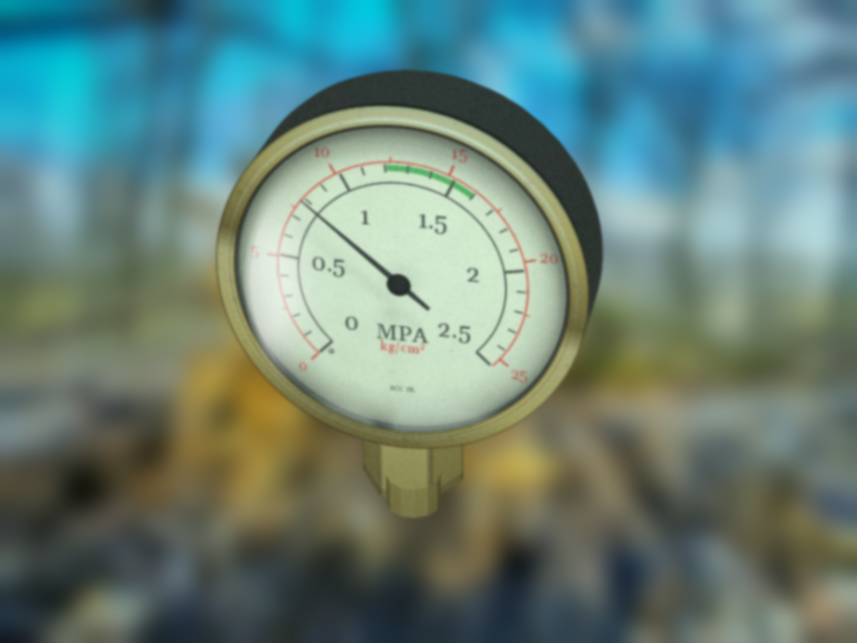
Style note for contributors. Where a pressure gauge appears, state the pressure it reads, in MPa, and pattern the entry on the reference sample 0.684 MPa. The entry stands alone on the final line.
0.8 MPa
